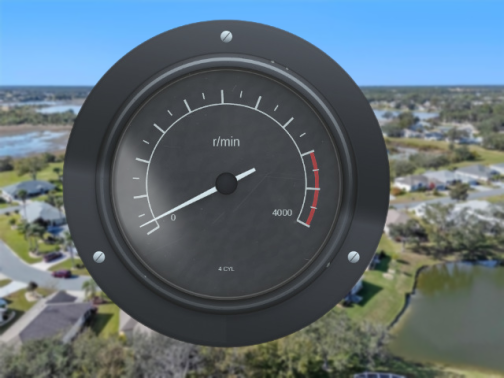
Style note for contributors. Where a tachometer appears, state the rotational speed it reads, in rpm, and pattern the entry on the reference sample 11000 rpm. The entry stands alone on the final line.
100 rpm
